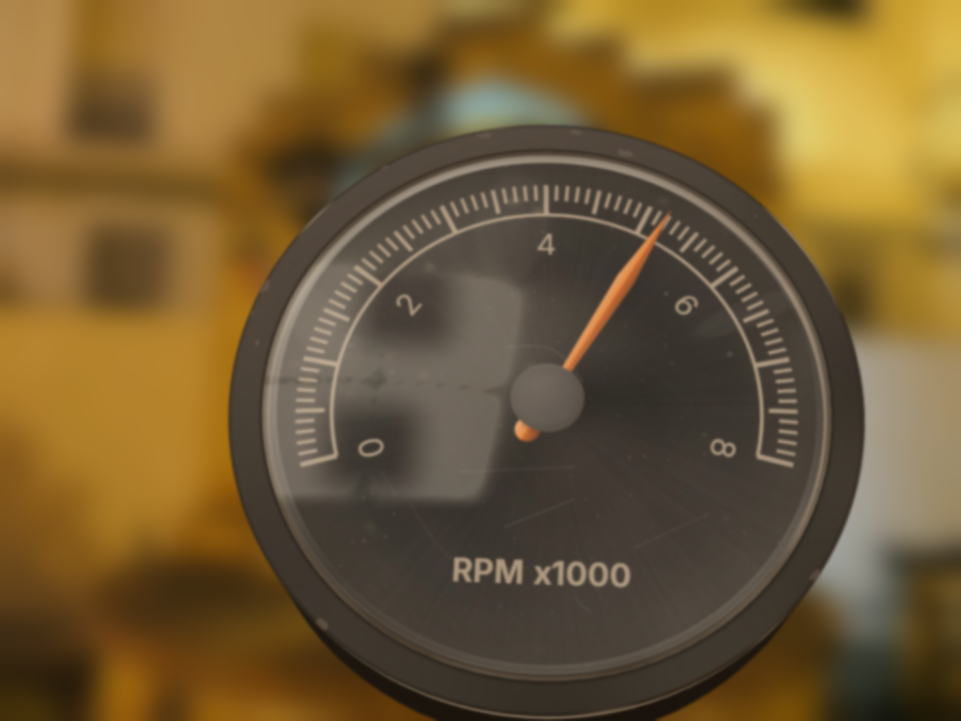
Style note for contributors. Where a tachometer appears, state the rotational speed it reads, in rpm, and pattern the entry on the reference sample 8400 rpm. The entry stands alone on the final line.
5200 rpm
